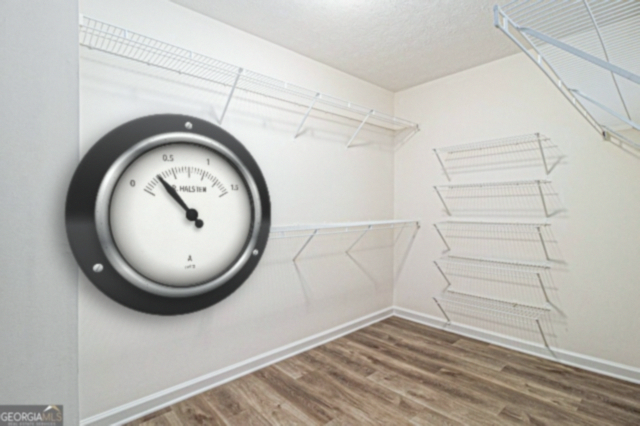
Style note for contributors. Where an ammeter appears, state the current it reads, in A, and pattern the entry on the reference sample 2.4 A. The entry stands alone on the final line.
0.25 A
